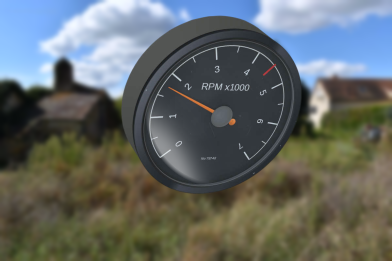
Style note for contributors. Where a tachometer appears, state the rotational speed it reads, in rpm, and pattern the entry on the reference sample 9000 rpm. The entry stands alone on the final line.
1750 rpm
